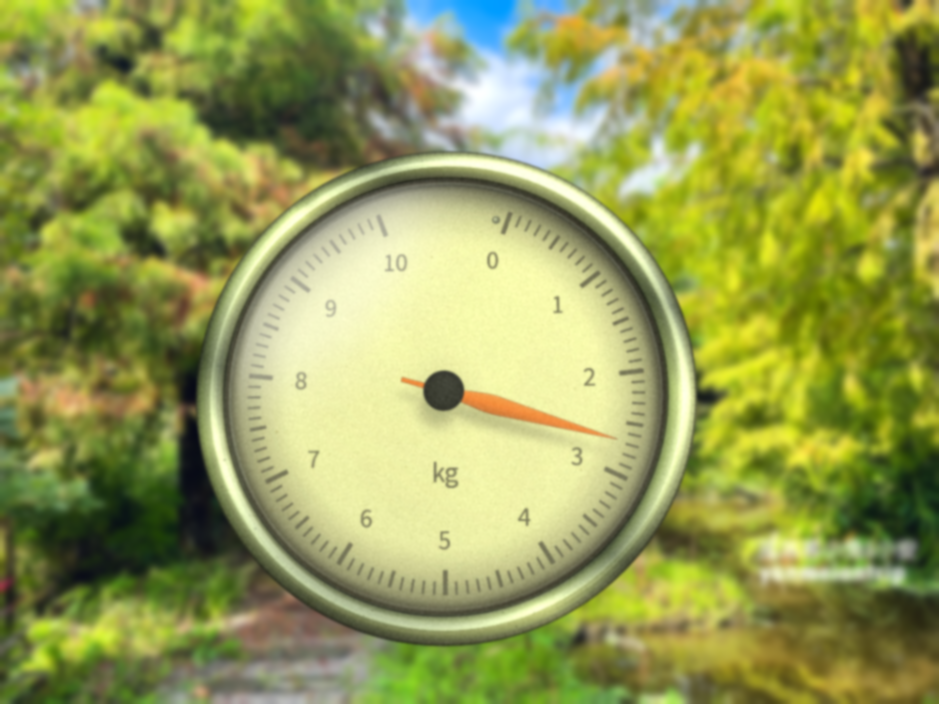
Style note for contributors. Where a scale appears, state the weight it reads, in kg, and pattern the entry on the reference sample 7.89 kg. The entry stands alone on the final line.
2.7 kg
